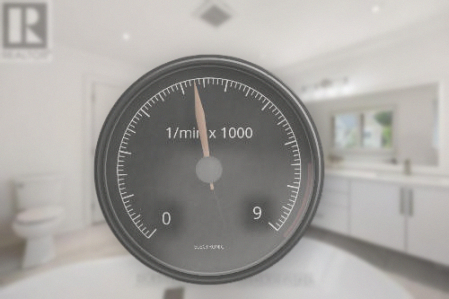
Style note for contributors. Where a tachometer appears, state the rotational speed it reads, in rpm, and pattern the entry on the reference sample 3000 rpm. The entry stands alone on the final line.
4300 rpm
